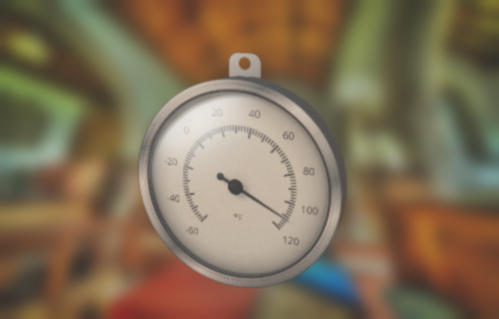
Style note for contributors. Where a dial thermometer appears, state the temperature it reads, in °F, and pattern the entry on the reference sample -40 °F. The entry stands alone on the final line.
110 °F
